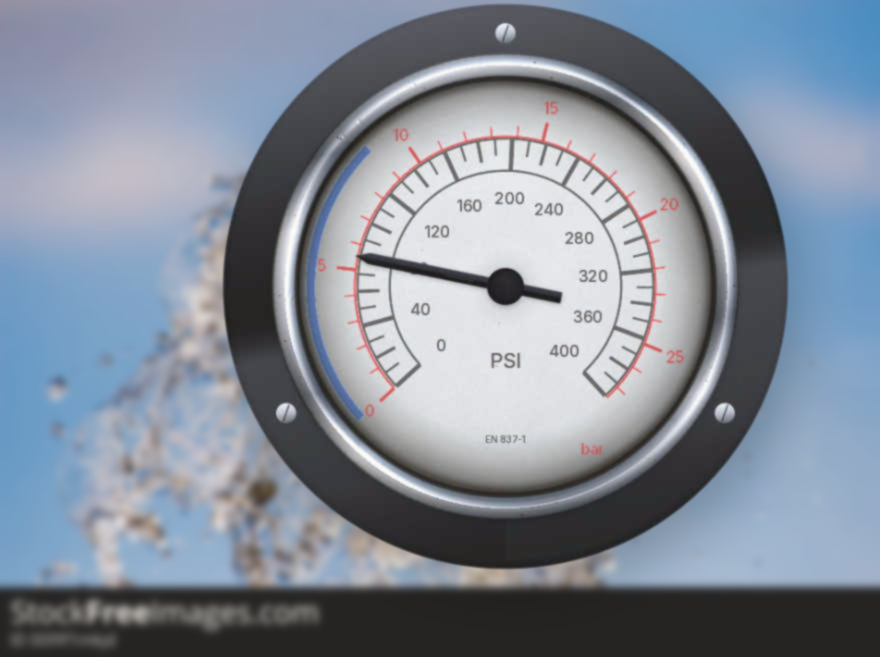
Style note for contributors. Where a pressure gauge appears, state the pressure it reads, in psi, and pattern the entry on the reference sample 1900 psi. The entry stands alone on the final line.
80 psi
